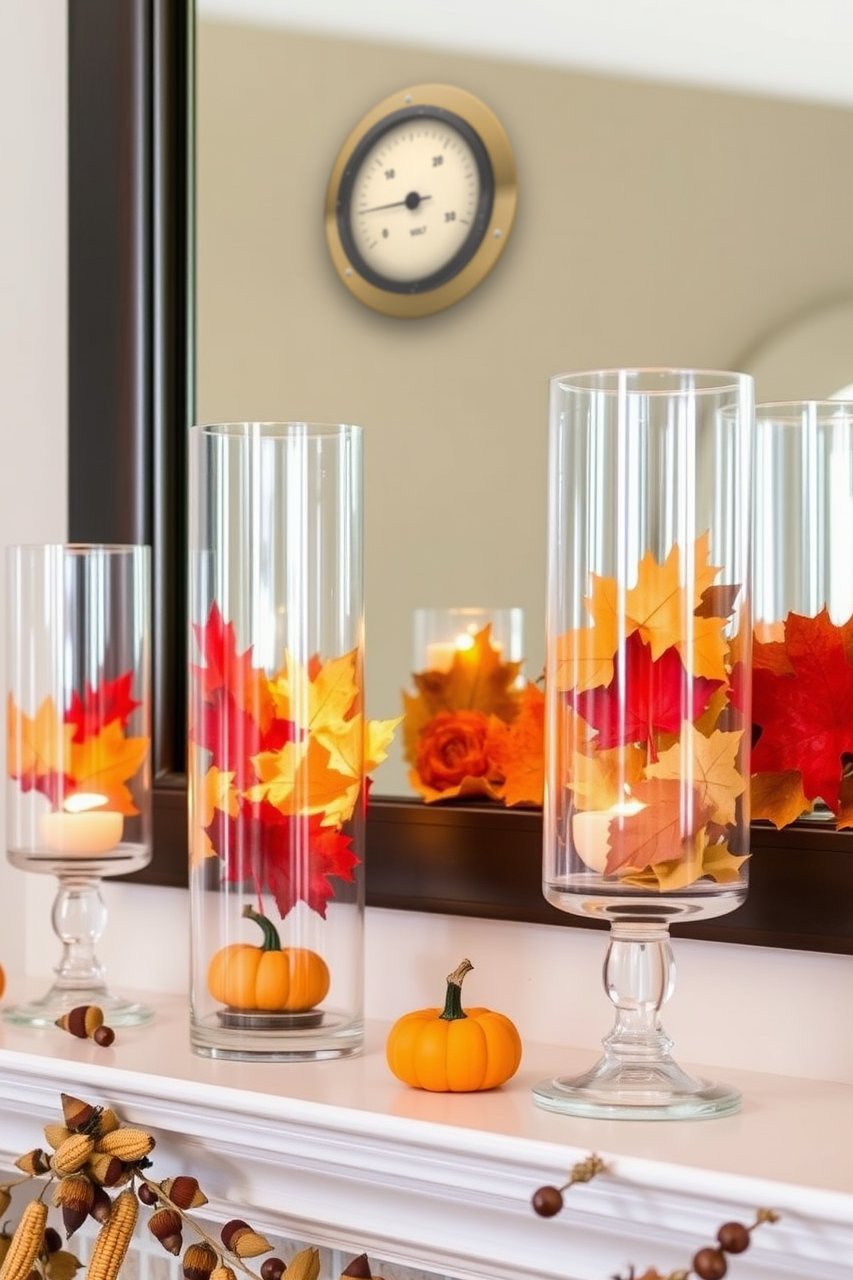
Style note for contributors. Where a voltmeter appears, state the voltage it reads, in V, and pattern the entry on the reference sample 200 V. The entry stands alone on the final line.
4 V
